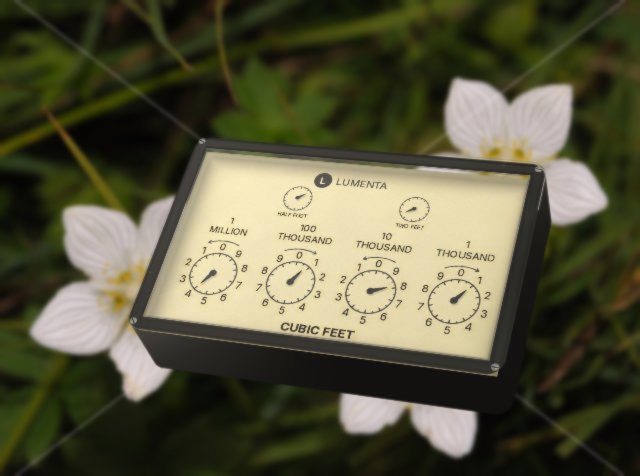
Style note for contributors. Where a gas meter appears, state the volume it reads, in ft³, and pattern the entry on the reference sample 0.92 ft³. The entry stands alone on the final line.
408100 ft³
